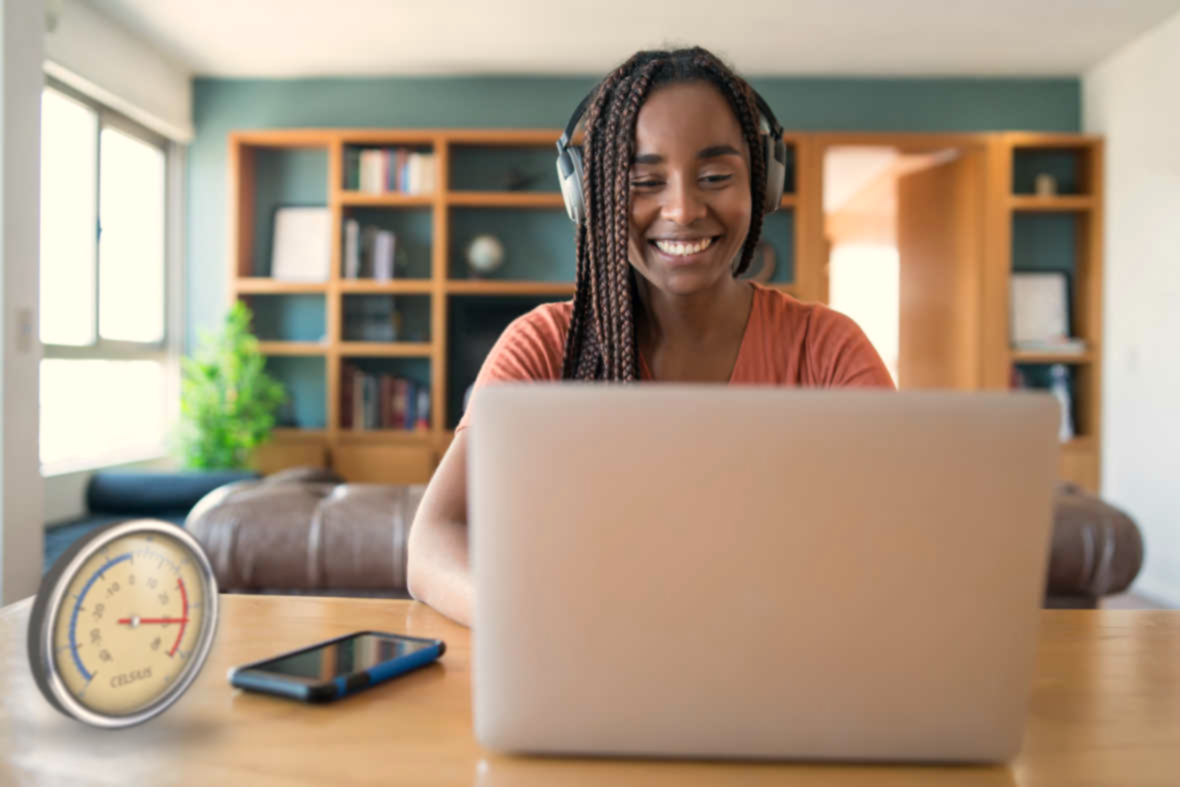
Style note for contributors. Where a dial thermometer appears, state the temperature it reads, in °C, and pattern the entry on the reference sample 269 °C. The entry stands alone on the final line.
30 °C
